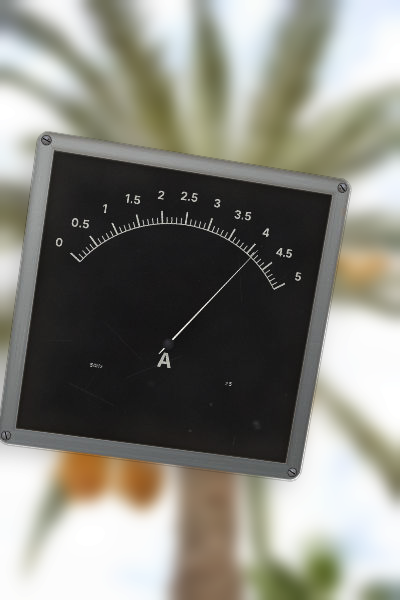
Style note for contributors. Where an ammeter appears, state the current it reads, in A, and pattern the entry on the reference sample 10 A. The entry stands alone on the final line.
4.1 A
